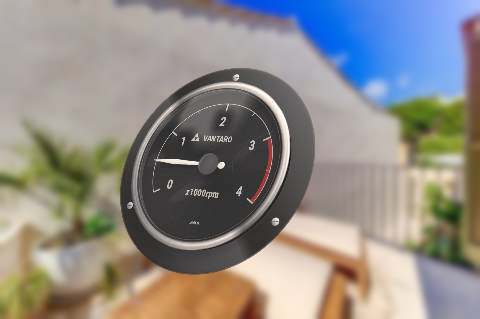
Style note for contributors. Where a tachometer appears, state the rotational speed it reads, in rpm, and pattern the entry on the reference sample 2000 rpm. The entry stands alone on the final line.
500 rpm
